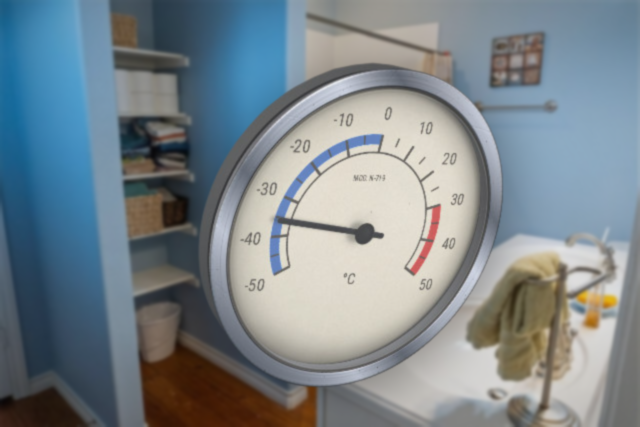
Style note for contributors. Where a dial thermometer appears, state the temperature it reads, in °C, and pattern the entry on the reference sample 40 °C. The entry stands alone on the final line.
-35 °C
